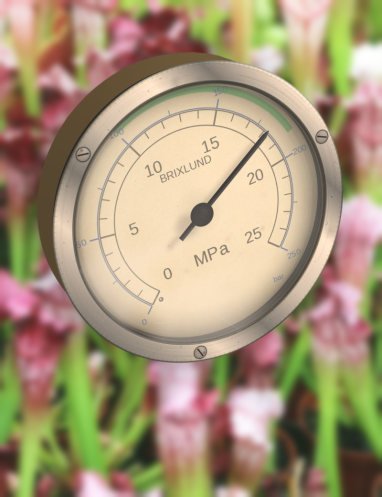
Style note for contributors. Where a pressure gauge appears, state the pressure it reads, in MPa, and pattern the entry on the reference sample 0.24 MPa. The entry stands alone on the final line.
18 MPa
